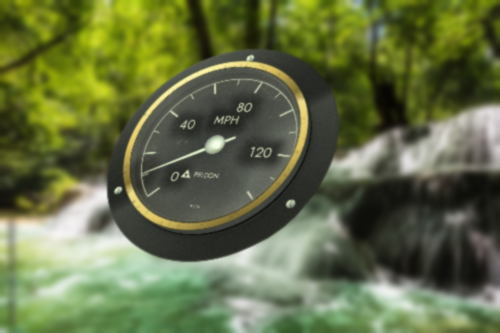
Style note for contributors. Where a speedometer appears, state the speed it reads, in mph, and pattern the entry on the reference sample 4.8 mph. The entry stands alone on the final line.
10 mph
